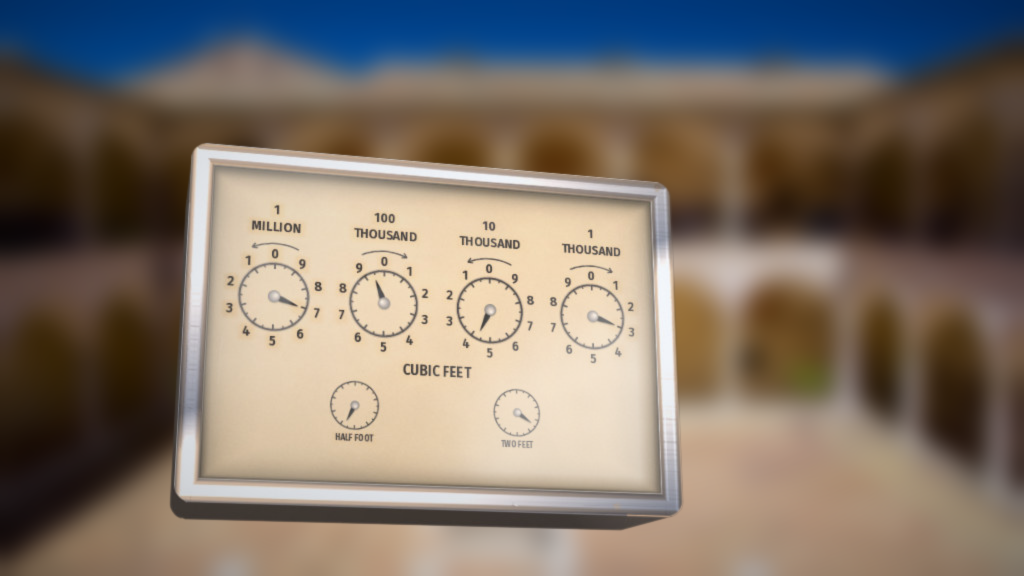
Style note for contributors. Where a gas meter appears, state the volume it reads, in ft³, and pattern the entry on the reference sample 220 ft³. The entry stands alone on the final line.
694300 ft³
